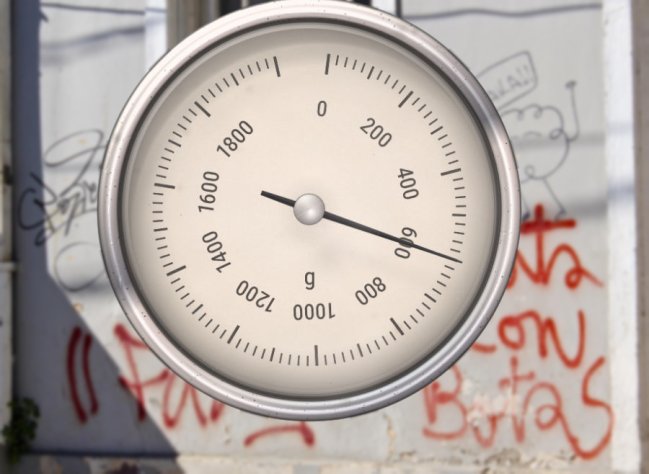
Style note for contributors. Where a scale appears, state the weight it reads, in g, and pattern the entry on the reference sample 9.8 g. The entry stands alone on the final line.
600 g
